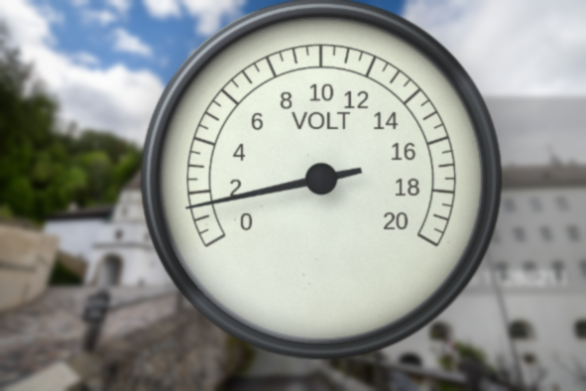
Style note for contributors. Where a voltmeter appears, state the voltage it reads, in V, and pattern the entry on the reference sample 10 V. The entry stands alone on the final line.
1.5 V
